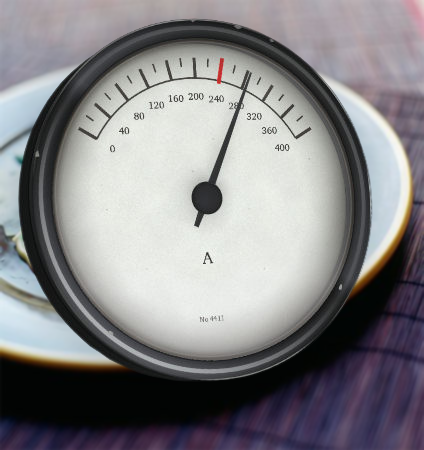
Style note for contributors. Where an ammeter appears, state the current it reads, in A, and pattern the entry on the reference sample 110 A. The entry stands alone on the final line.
280 A
